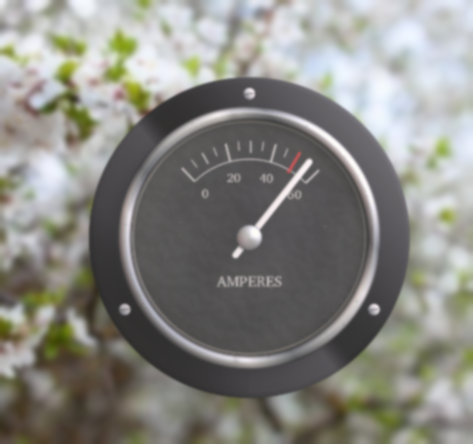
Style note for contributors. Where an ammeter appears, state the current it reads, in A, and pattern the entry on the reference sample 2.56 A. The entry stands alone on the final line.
55 A
